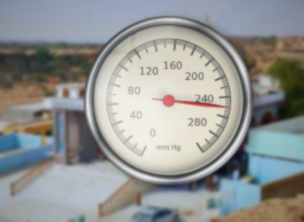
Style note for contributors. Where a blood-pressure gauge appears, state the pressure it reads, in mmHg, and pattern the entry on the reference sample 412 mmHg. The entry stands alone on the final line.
250 mmHg
